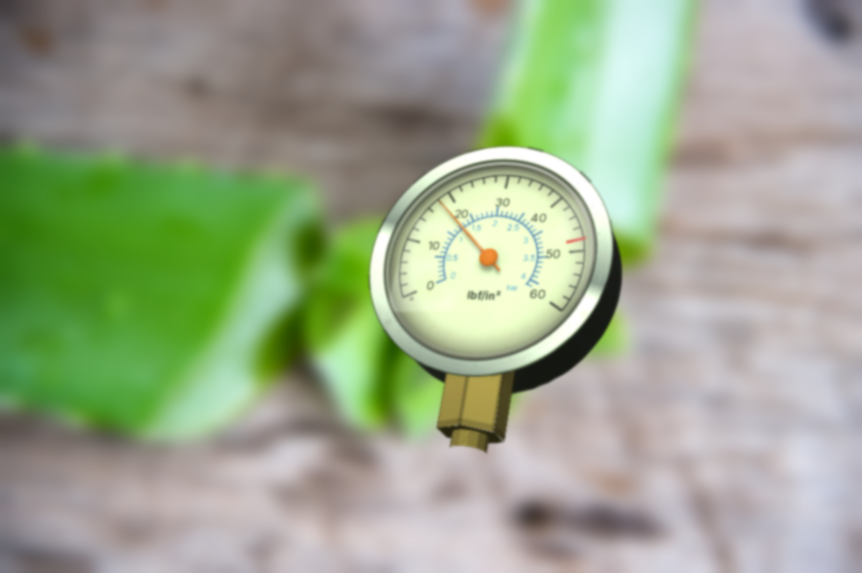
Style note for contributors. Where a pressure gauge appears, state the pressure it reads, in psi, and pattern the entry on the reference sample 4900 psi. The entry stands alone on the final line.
18 psi
